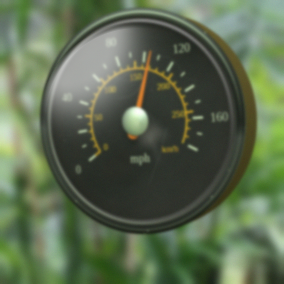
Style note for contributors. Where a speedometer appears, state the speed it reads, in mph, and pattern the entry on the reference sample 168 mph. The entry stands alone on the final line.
105 mph
